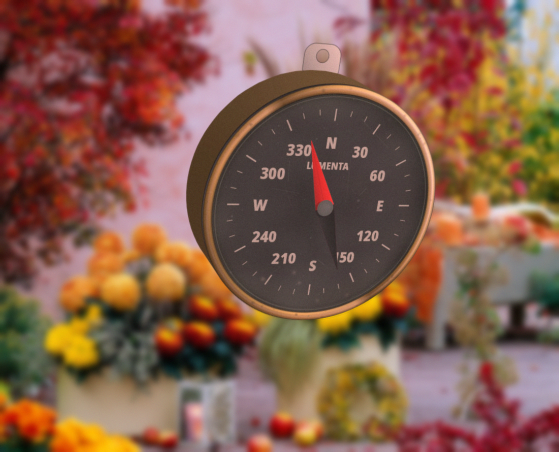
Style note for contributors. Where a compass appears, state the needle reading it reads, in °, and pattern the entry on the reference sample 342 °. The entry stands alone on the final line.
340 °
